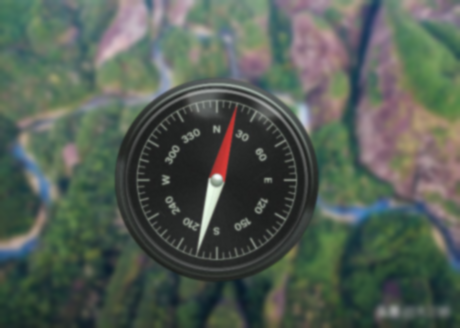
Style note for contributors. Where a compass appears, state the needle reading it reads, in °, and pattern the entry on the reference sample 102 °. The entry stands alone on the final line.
15 °
